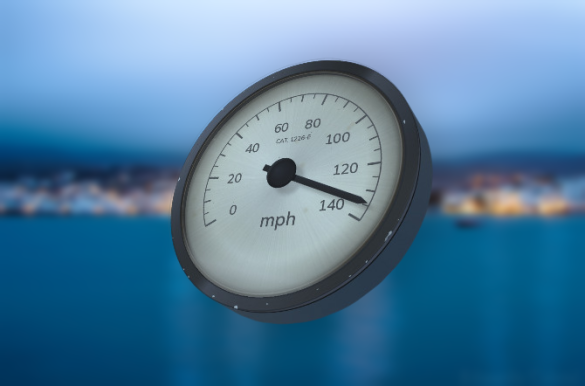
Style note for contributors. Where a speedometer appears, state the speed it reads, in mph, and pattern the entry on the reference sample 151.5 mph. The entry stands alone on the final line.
135 mph
